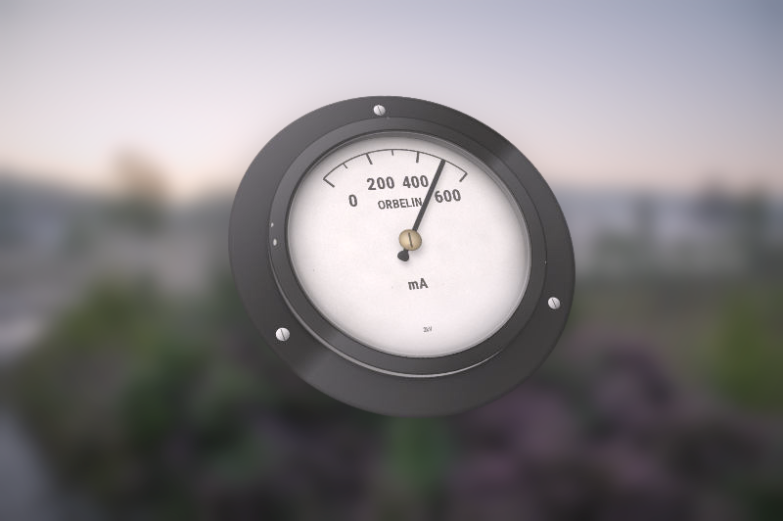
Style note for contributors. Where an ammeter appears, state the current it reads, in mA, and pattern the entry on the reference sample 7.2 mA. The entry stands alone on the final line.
500 mA
